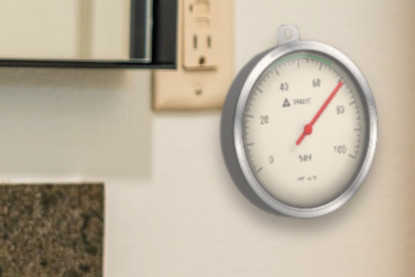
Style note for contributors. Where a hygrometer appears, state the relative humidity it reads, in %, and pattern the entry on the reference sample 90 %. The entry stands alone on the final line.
70 %
